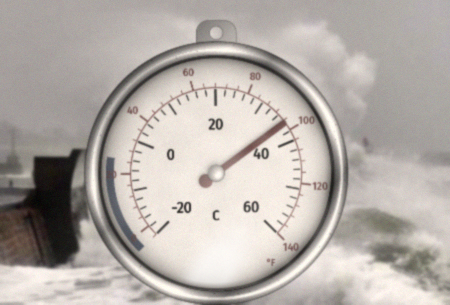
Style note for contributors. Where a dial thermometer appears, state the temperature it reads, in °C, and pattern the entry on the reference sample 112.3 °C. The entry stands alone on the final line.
36 °C
